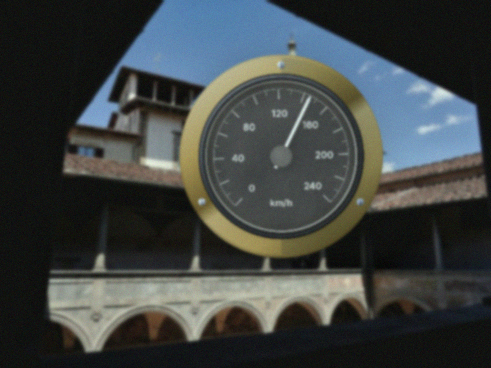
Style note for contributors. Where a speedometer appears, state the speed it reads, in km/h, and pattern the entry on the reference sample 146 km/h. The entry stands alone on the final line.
145 km/h
